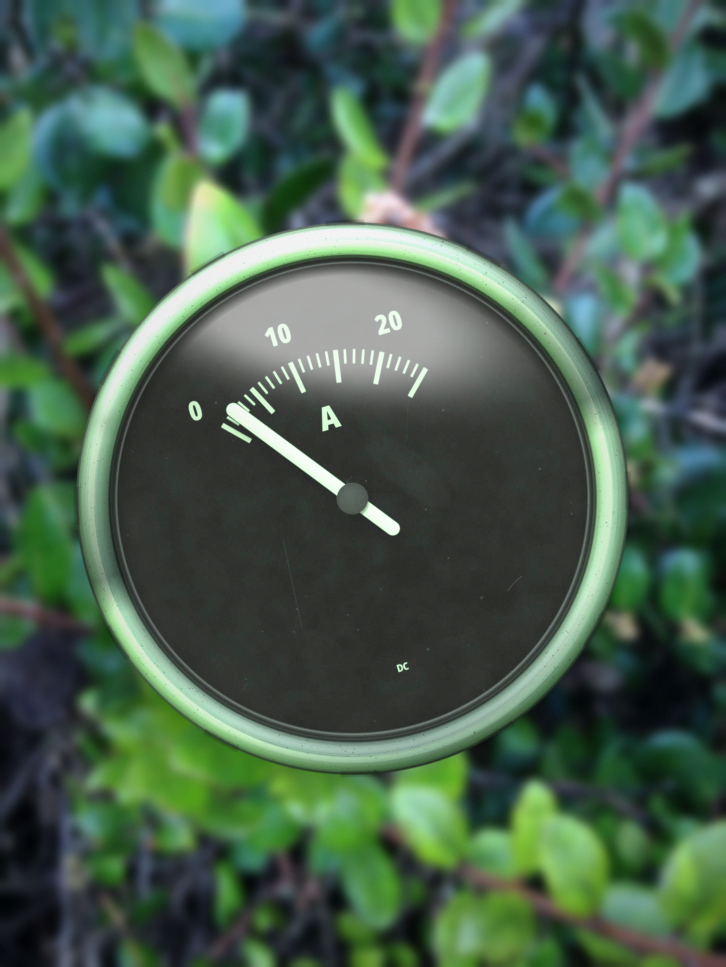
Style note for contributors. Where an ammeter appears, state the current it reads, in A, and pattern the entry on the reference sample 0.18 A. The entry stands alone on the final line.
2 A
